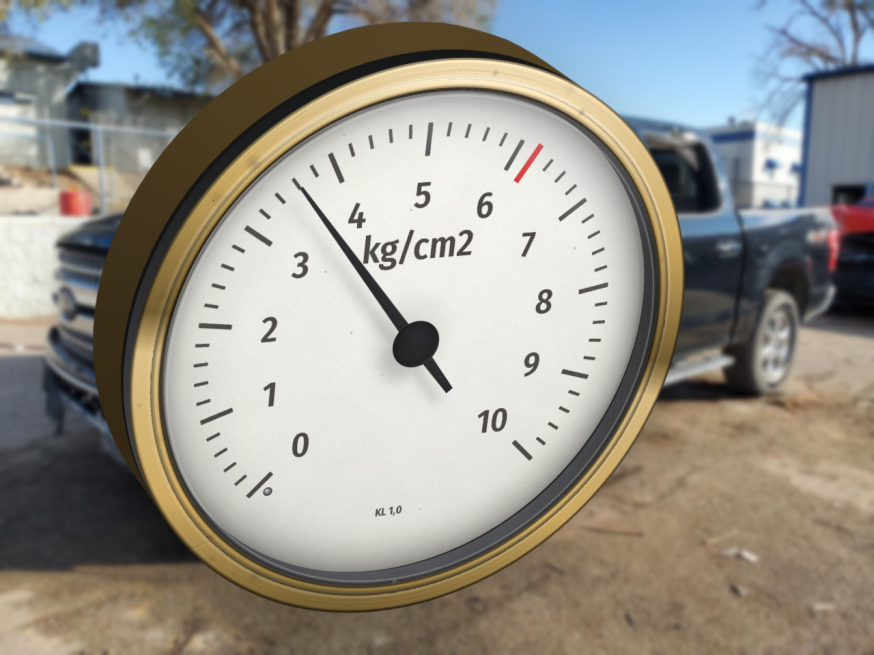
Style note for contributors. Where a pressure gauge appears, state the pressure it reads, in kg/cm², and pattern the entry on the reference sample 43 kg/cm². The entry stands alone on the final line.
3.6 kg/cm²
